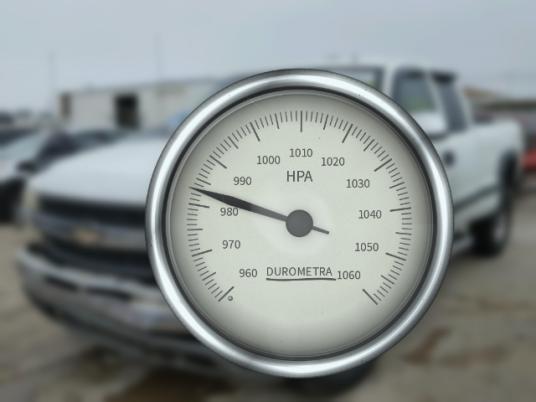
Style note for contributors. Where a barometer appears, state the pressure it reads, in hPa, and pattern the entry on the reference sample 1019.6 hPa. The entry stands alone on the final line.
983 hPa
